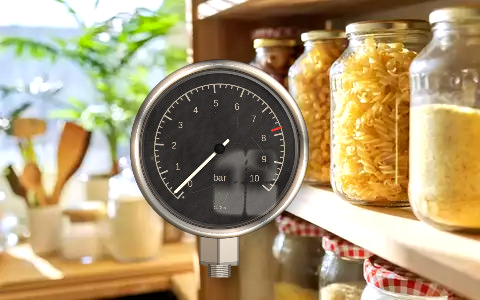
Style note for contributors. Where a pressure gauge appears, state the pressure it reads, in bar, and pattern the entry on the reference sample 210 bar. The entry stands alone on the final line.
0.2 bar
